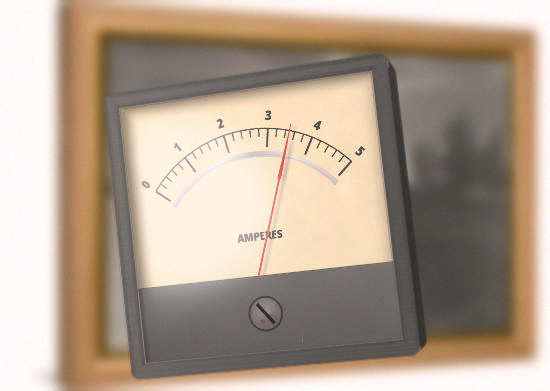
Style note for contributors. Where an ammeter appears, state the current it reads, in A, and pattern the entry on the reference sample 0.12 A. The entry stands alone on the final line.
3.5 A
